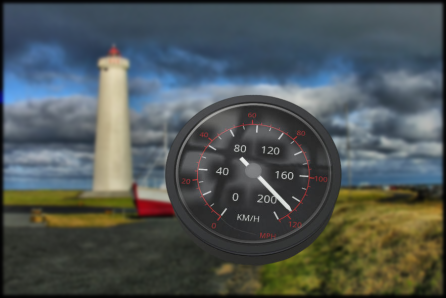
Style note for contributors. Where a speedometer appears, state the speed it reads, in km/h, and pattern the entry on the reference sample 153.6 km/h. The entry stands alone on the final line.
190 km/h
